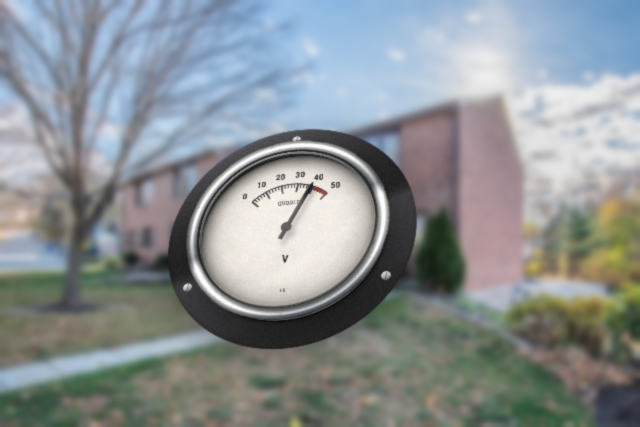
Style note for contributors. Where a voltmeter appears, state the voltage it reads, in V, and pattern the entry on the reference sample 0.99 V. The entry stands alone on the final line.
40 V
